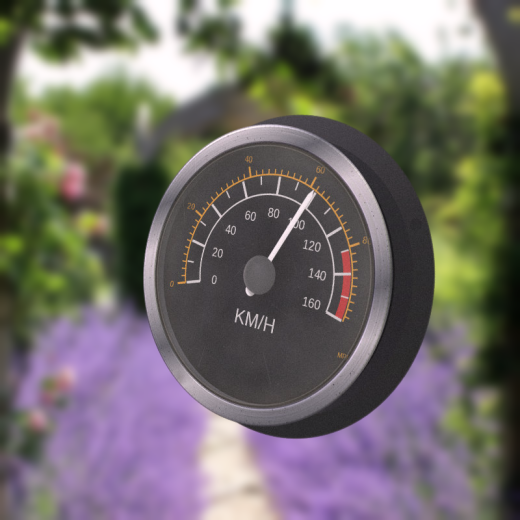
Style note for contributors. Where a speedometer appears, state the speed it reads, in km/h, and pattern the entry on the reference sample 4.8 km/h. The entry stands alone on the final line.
100 km/h
